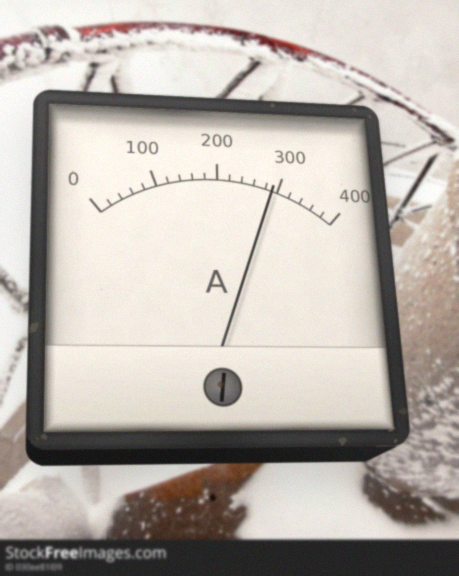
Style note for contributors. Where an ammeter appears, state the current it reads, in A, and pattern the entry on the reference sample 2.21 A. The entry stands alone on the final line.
290 A
